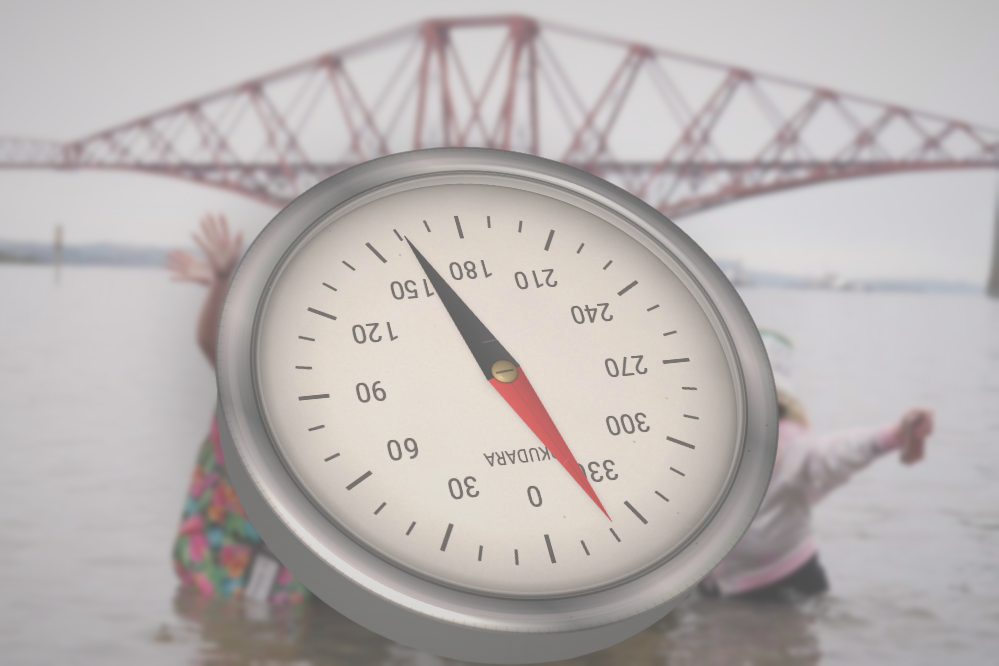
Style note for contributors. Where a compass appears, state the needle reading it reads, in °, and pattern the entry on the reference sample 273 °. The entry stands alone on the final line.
340 °
